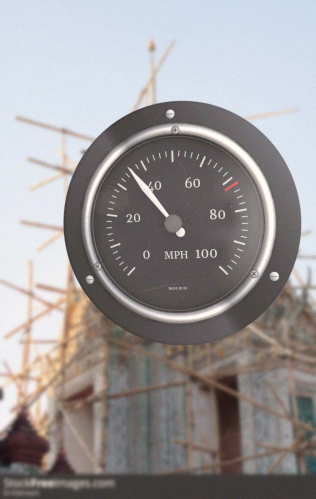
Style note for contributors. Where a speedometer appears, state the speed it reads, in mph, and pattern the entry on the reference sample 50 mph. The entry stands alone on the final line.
36 mph
